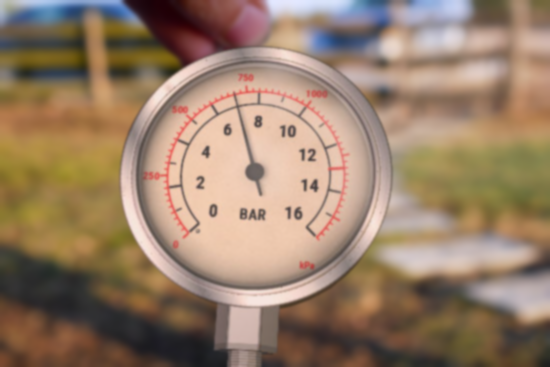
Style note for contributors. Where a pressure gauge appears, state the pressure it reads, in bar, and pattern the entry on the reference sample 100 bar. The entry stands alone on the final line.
7 bar
